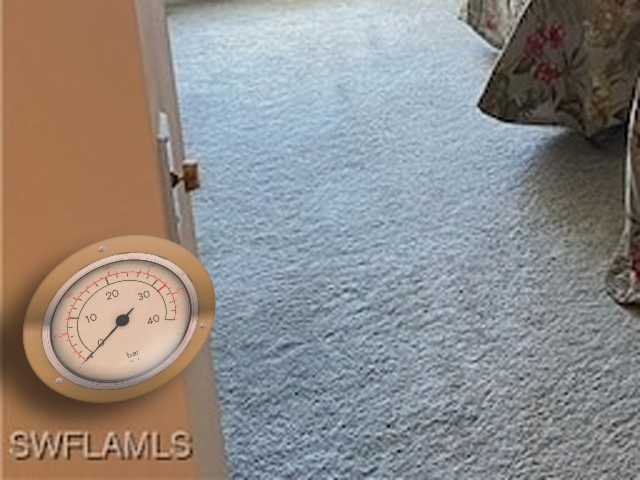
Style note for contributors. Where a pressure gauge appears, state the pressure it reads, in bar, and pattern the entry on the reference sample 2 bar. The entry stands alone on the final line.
0 bar
